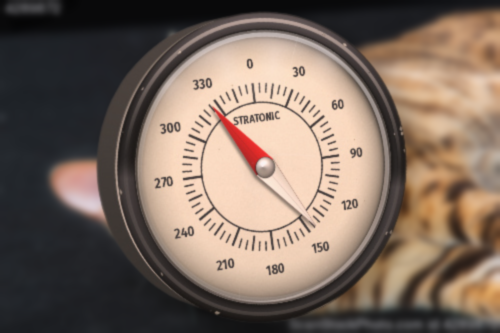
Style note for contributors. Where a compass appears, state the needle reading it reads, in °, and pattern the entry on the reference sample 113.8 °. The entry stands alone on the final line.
325 °
